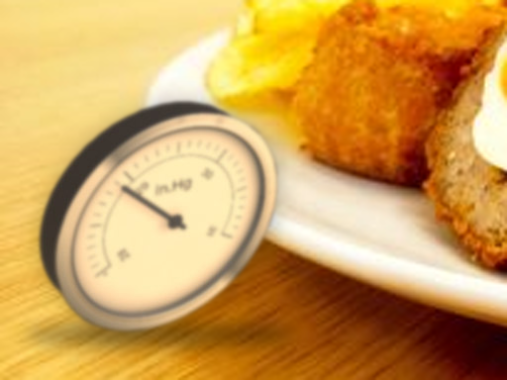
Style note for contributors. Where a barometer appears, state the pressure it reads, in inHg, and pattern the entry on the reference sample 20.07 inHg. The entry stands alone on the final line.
28.9 inHg
